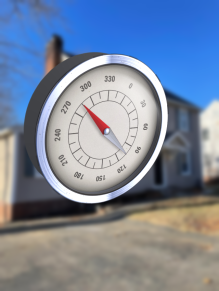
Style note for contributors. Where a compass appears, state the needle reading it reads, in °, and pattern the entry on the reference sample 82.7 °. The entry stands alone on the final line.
285 °
